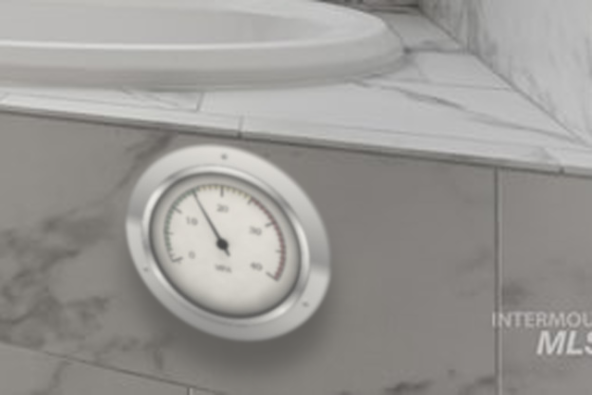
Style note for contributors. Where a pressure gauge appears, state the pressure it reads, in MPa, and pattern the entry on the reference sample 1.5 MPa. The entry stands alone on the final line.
15 MPa
